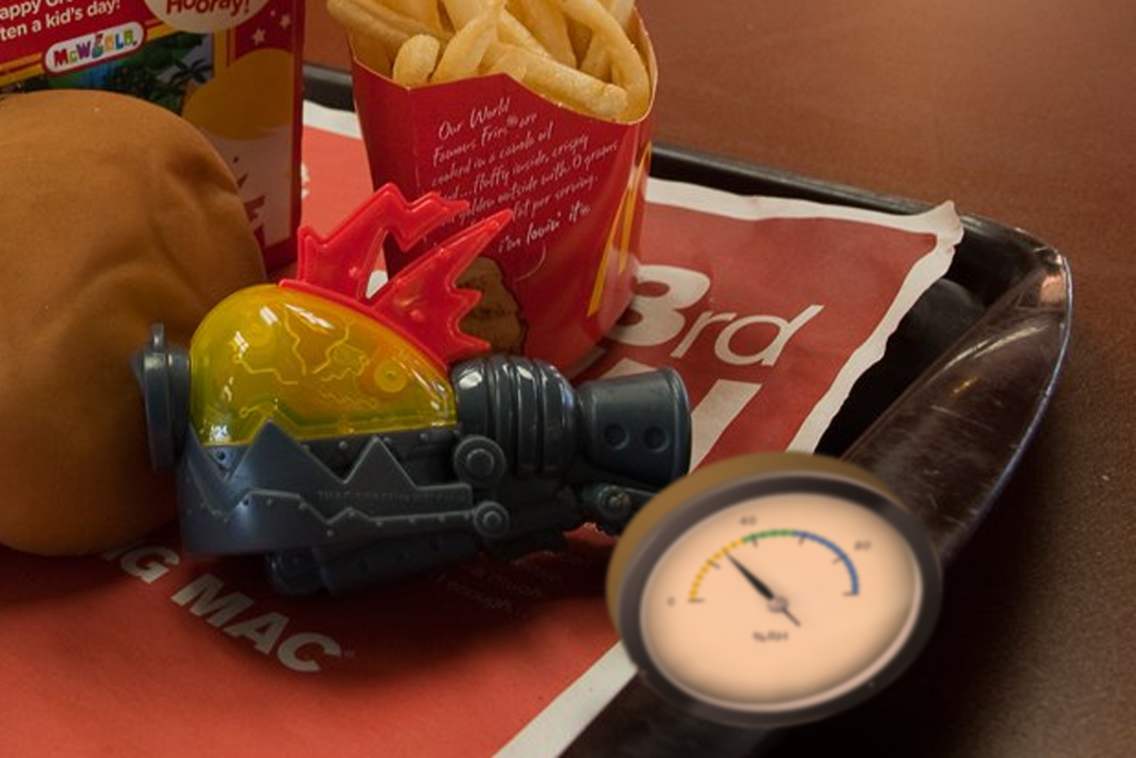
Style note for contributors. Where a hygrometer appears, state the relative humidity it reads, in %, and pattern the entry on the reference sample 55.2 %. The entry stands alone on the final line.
28 %
